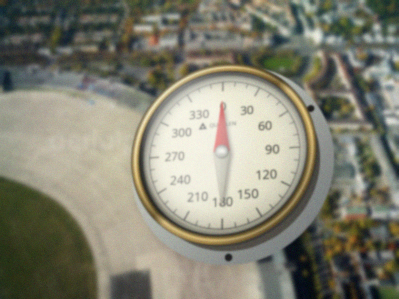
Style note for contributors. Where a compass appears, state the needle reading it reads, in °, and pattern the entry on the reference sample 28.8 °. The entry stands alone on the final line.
0 °
